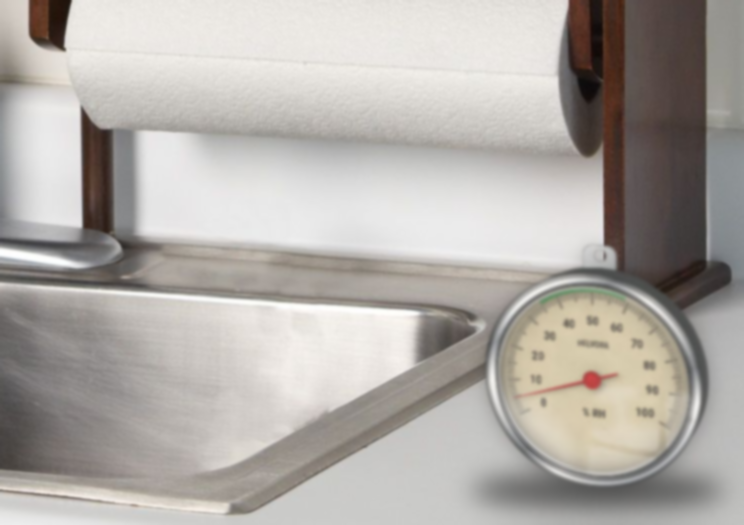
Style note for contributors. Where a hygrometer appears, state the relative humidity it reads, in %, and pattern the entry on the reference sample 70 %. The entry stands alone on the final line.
5 %
